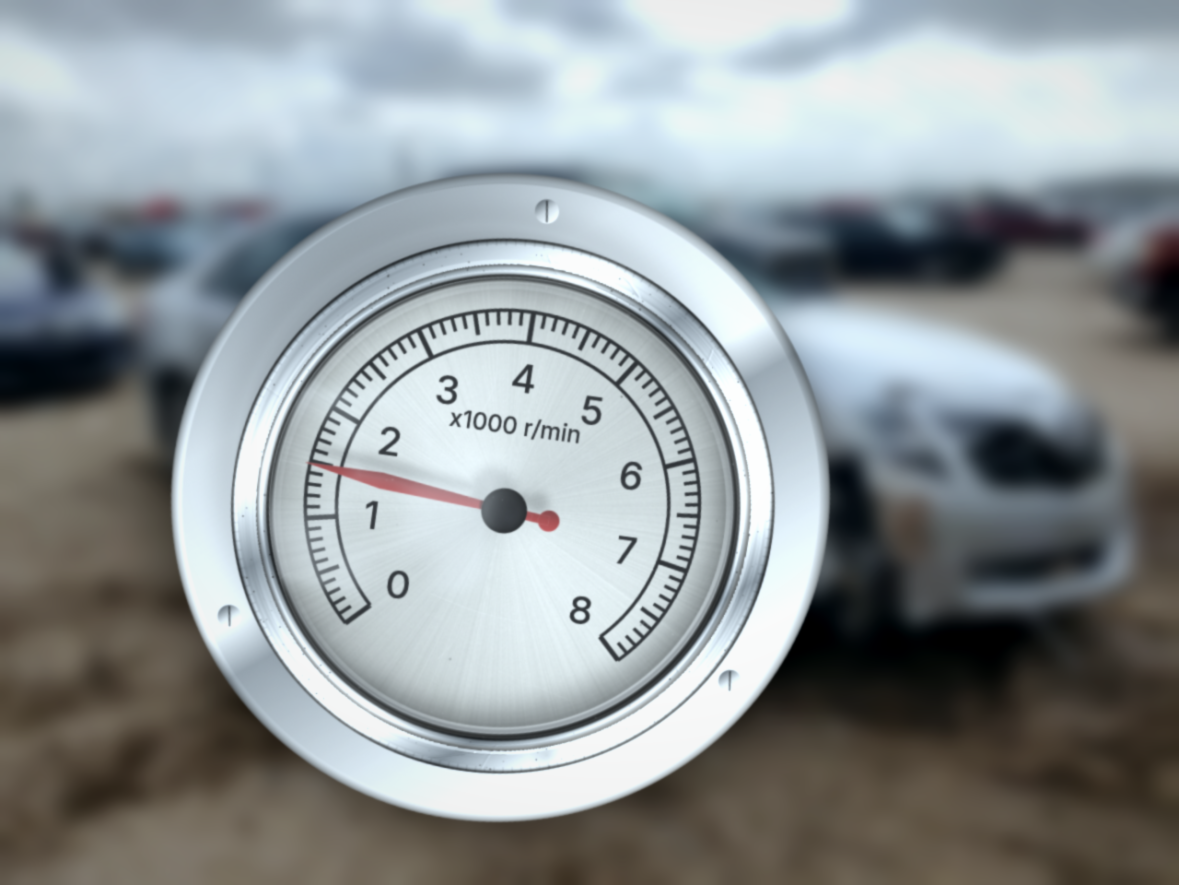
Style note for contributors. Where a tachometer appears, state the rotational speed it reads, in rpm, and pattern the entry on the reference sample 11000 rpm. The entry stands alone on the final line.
1500 rpm
